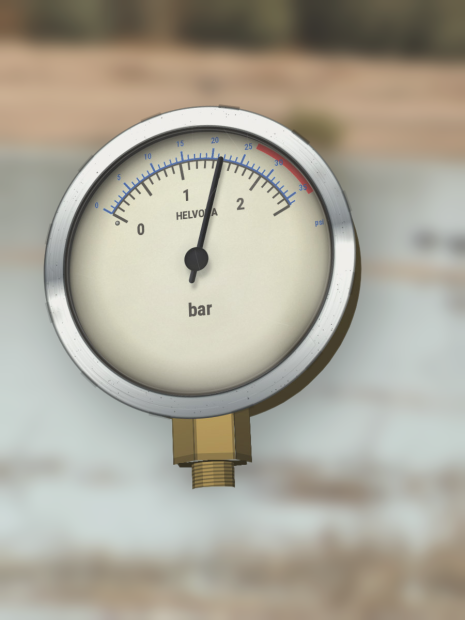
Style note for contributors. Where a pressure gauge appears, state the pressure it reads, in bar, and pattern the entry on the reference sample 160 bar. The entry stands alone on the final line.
1.5 bar
